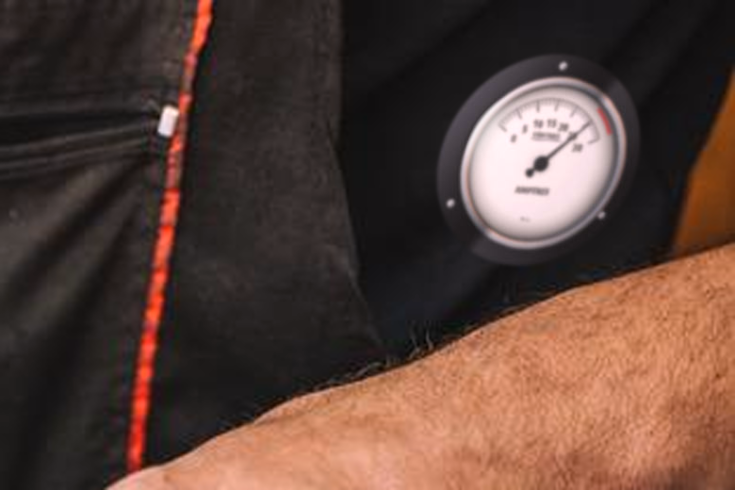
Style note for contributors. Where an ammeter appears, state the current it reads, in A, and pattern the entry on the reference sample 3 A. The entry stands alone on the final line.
25 A
